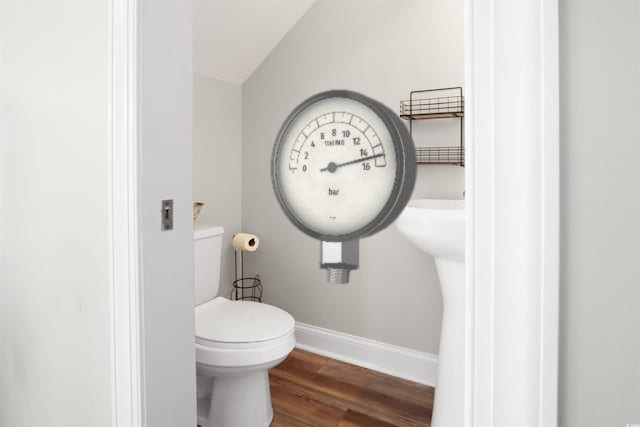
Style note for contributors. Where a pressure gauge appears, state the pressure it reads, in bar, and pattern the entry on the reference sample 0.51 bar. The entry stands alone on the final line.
15 bar
